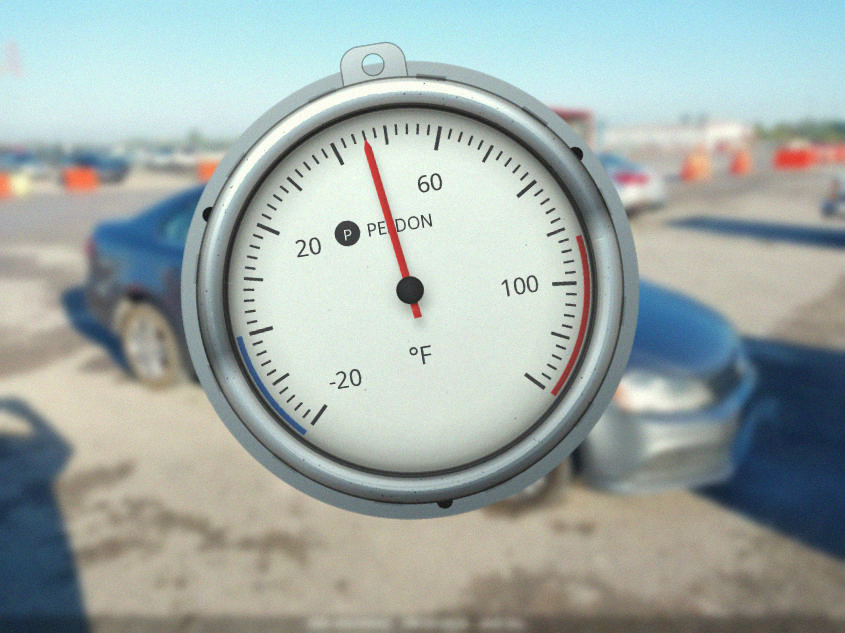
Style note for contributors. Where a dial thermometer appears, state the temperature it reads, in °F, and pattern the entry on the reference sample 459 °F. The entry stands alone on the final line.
46 °F
